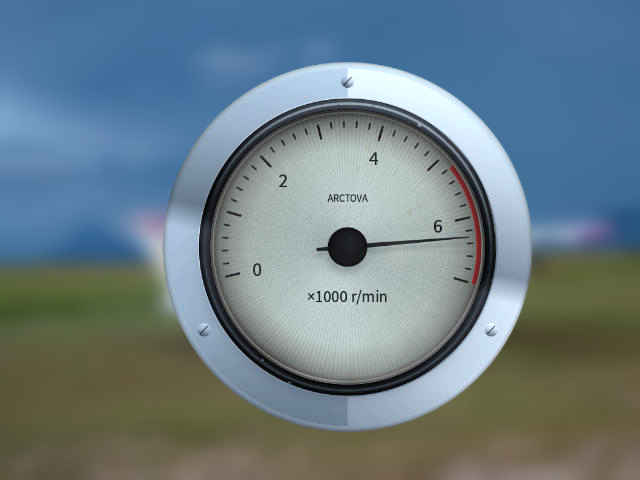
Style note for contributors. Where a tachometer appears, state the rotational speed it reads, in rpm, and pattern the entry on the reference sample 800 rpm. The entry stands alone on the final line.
6300 rpm
